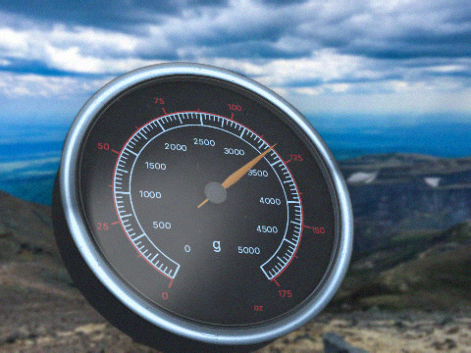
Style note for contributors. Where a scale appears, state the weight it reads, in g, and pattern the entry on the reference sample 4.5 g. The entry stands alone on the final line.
3350 g
